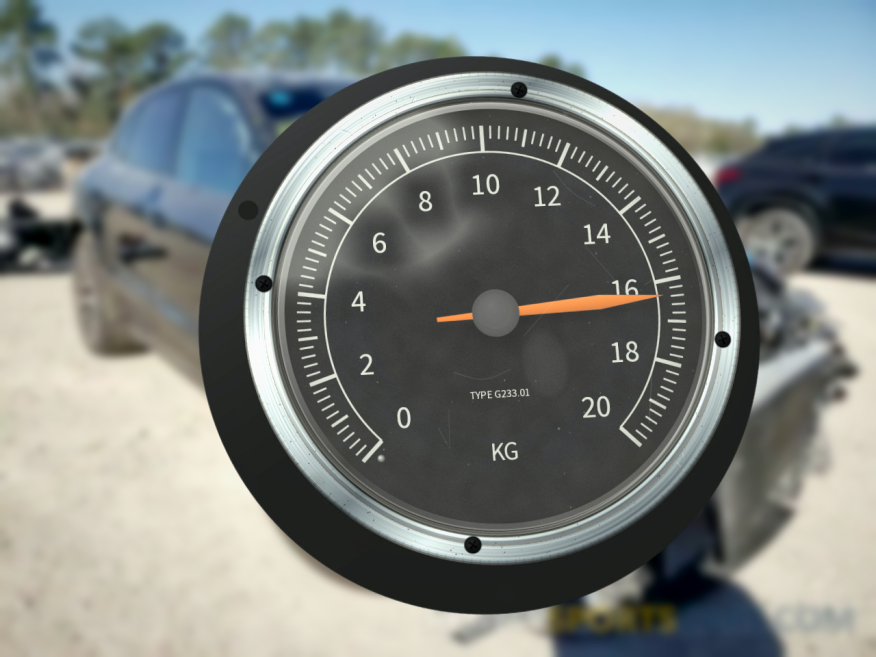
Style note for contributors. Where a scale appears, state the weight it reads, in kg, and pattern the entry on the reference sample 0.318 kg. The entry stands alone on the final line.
16.4 kg
